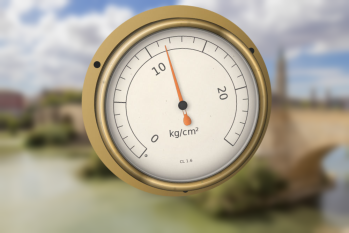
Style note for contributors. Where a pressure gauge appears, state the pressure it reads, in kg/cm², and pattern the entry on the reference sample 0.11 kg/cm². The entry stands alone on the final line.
11.5 kg/cm²
